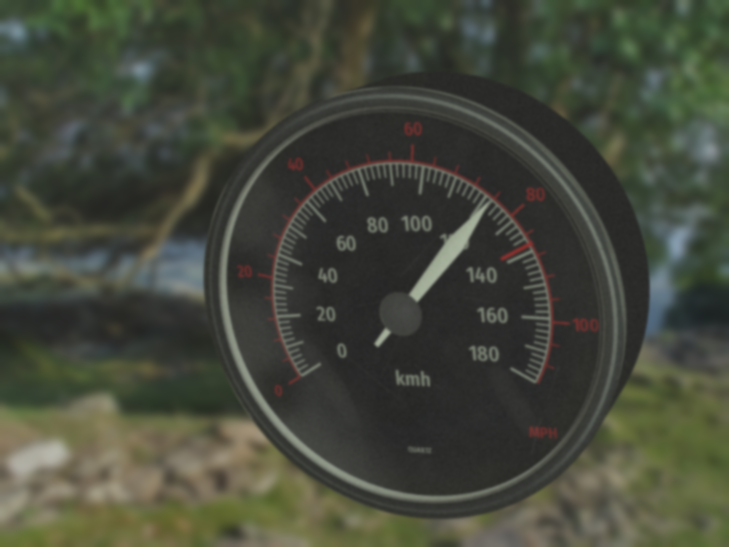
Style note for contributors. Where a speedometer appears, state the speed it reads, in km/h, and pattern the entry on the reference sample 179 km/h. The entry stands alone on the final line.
122 km/h
